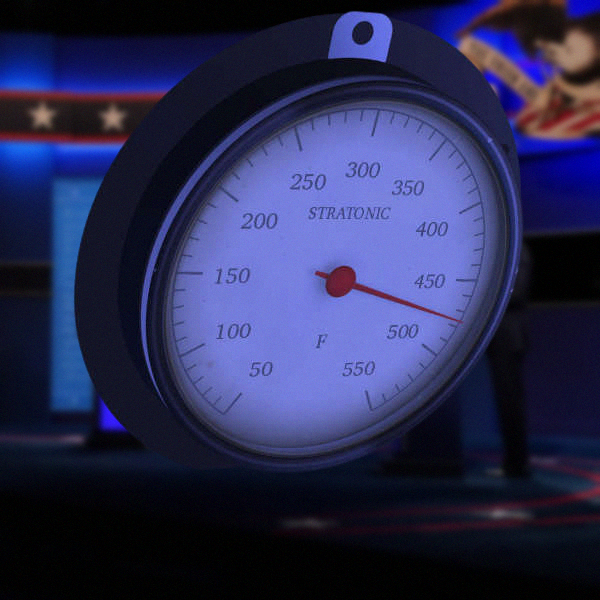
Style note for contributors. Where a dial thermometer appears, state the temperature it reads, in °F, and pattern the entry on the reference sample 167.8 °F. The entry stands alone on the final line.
475 °F
